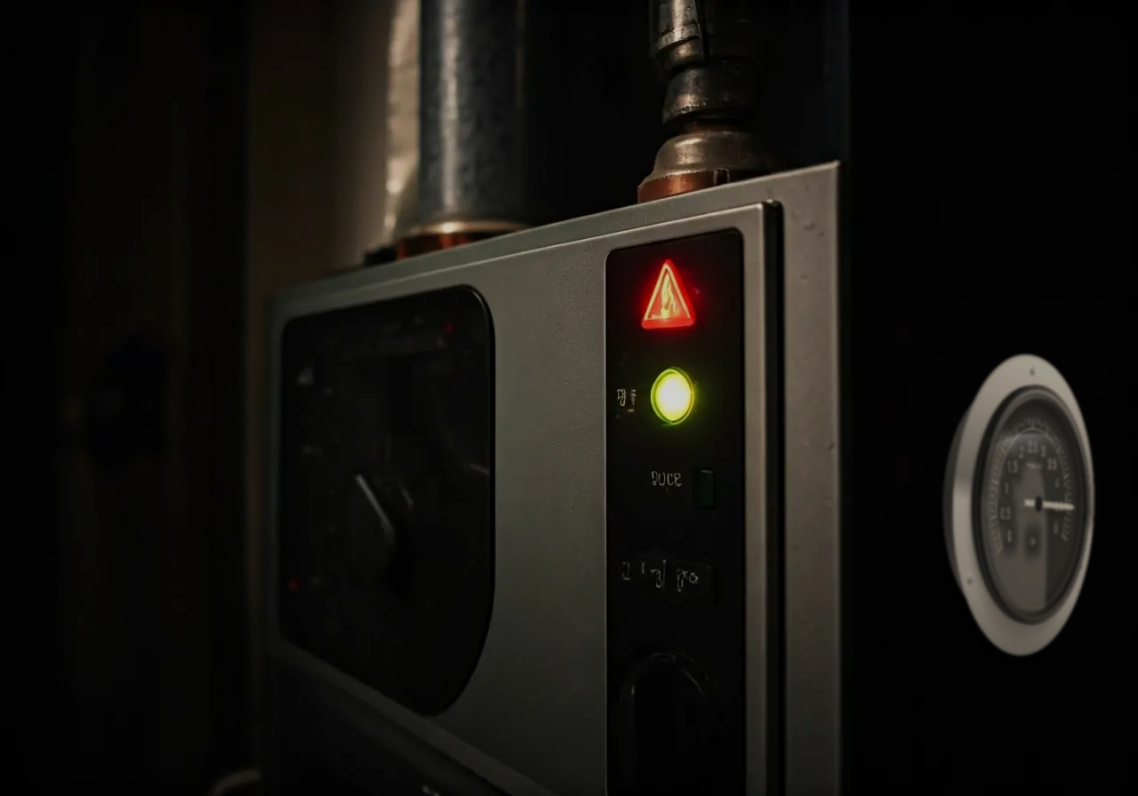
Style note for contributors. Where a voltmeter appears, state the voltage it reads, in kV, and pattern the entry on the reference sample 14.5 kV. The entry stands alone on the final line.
4.5 kV
